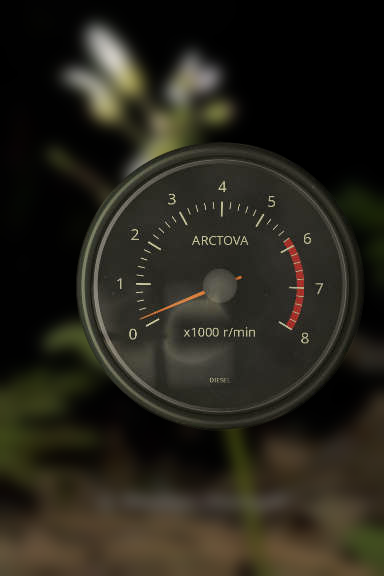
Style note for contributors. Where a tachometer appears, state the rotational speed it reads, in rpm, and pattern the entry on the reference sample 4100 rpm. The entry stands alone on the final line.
200 rpm
